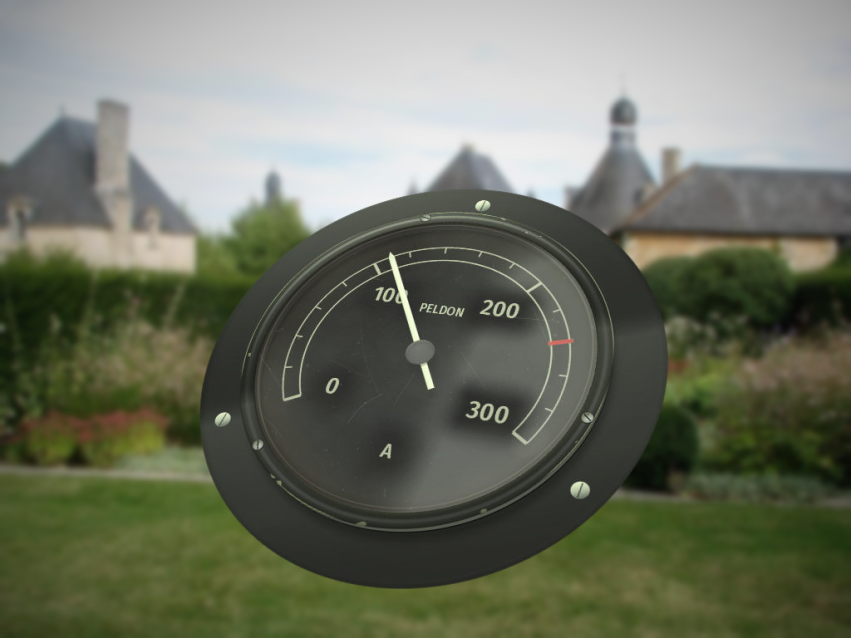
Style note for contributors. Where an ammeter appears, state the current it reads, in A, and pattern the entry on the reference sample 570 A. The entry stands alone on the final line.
110 A
